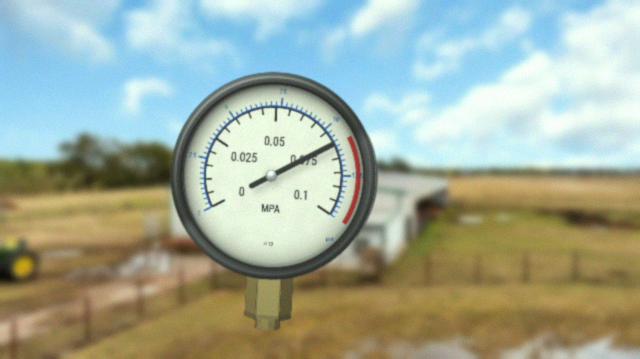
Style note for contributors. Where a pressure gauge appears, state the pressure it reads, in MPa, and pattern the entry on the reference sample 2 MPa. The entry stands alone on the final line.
0.075 MPa
